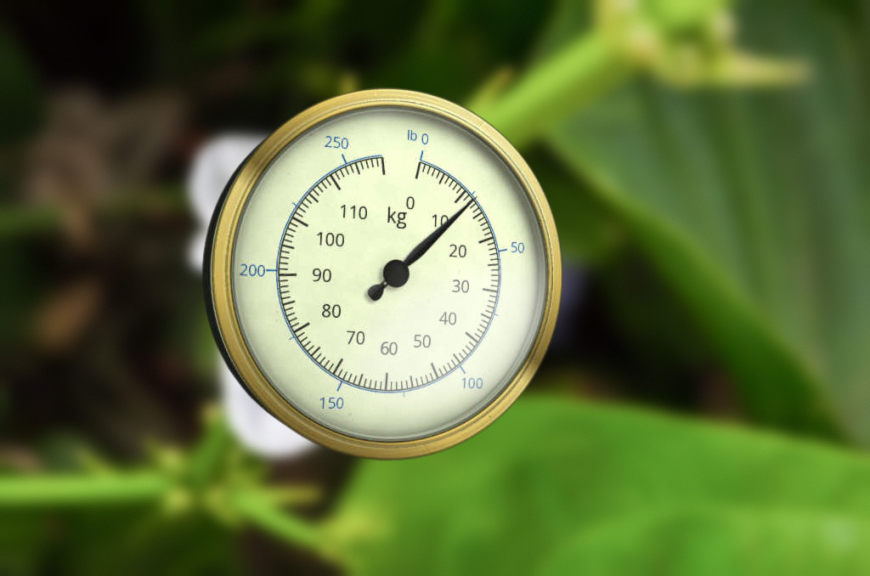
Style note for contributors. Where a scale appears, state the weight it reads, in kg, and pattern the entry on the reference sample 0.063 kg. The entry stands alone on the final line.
12 kg
